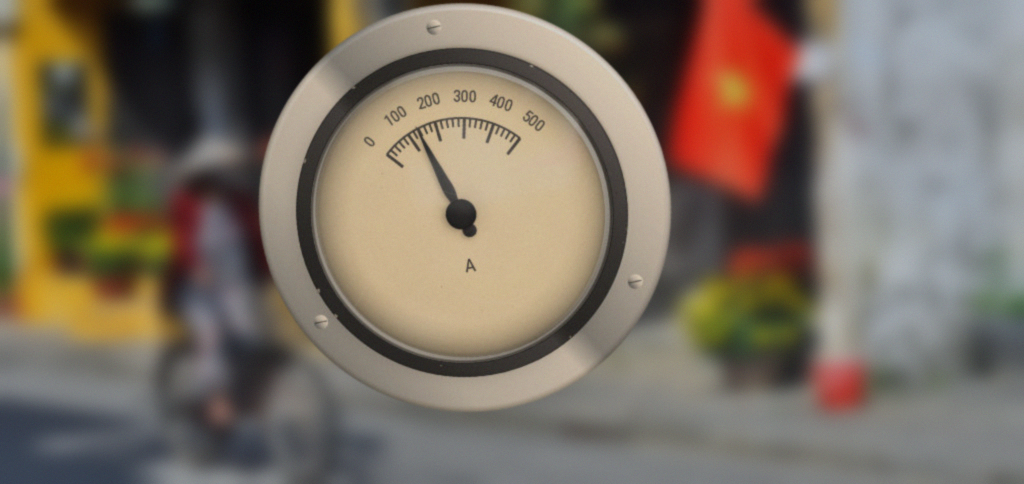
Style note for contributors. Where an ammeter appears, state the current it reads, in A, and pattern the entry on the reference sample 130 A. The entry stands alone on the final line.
140 A
